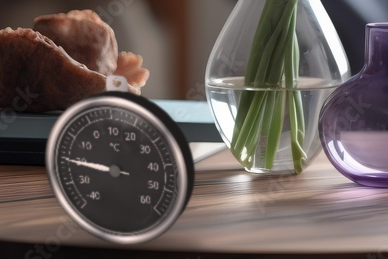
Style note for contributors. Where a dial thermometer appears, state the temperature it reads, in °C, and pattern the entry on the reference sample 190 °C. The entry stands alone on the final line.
-20 °C
